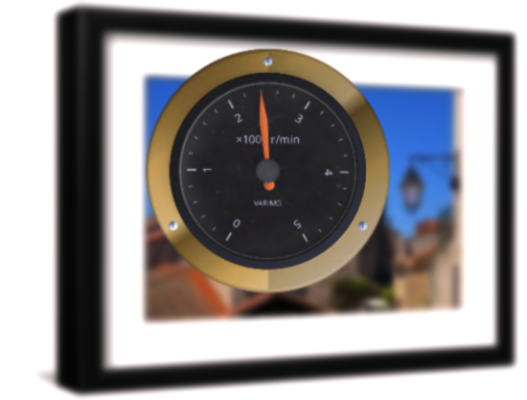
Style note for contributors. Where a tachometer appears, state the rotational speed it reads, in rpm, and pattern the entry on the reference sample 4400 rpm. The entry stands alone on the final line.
2400 rpm
